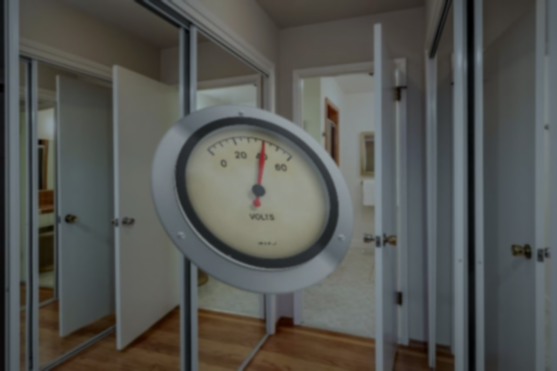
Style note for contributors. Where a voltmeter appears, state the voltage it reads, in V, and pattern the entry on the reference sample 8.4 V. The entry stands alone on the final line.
40 V
